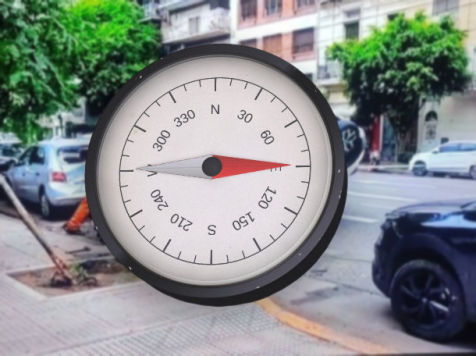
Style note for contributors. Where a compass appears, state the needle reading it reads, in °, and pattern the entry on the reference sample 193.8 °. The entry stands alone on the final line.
90 °
